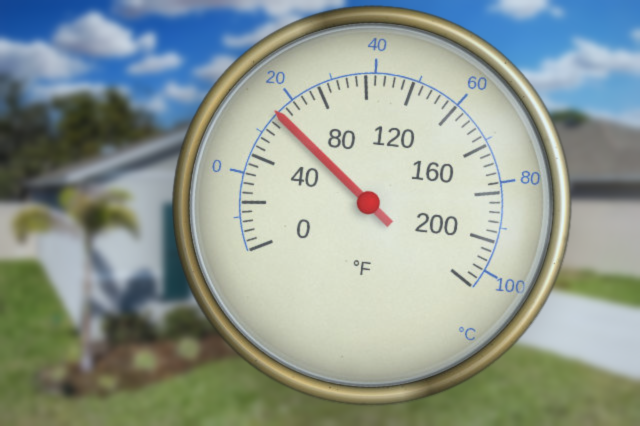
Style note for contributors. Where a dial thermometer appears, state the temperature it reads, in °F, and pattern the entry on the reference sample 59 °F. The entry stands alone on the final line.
60 °F
